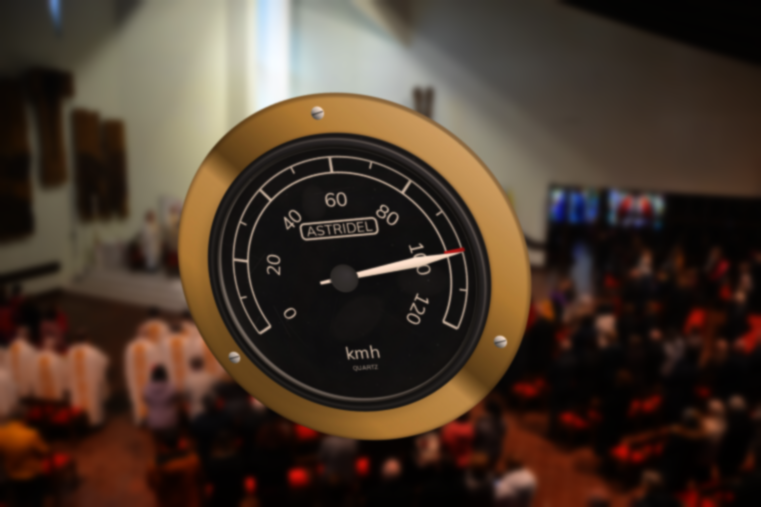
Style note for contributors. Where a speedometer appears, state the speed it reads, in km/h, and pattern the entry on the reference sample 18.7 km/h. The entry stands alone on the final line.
100 km/h
